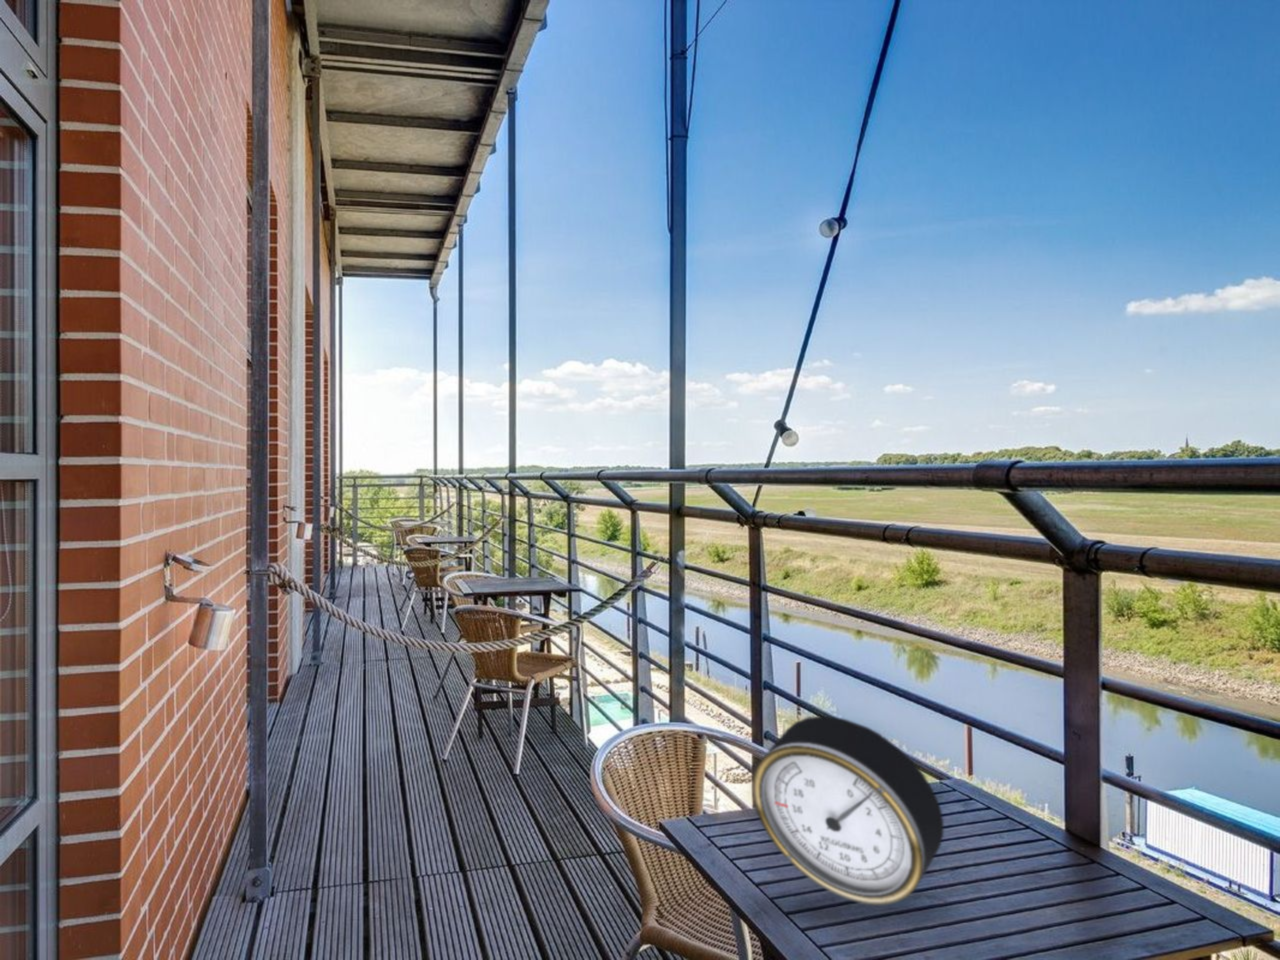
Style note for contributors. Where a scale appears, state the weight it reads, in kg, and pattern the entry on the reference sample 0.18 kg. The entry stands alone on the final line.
1 kg
